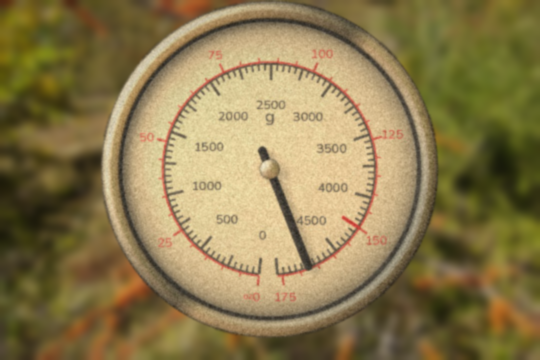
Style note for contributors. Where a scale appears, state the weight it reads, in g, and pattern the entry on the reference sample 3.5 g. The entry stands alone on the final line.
4750 g
